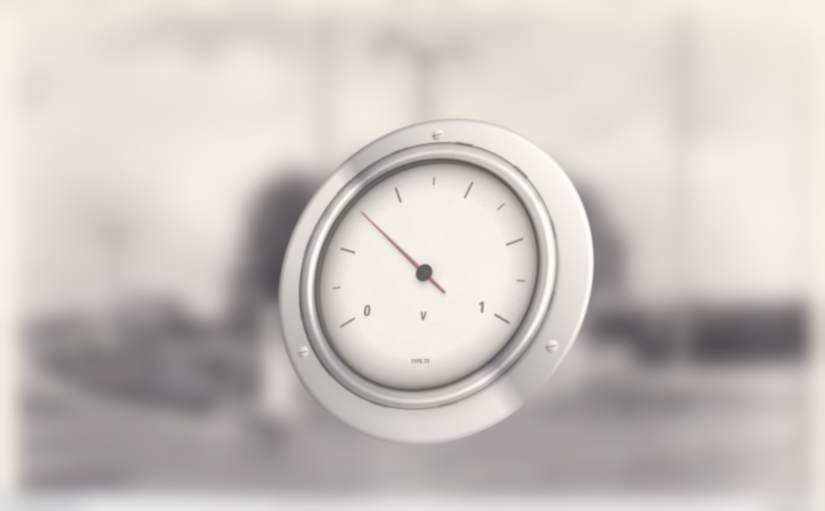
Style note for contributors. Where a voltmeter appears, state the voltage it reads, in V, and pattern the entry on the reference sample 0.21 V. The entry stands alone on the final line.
0.3 V
